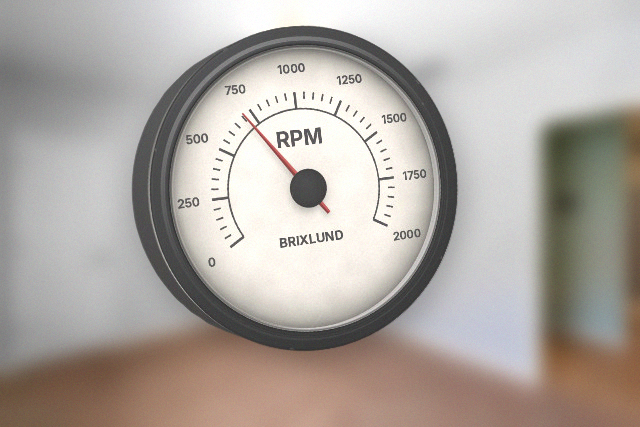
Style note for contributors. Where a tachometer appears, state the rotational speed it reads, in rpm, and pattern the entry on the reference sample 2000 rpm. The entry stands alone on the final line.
700 rpm
